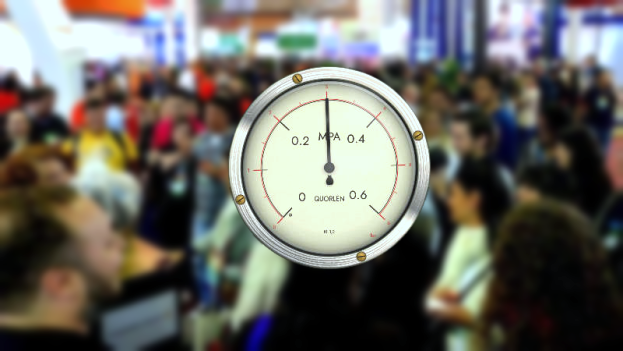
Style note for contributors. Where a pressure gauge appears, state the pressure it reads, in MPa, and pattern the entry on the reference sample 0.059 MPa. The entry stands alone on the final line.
0.3 MPa
